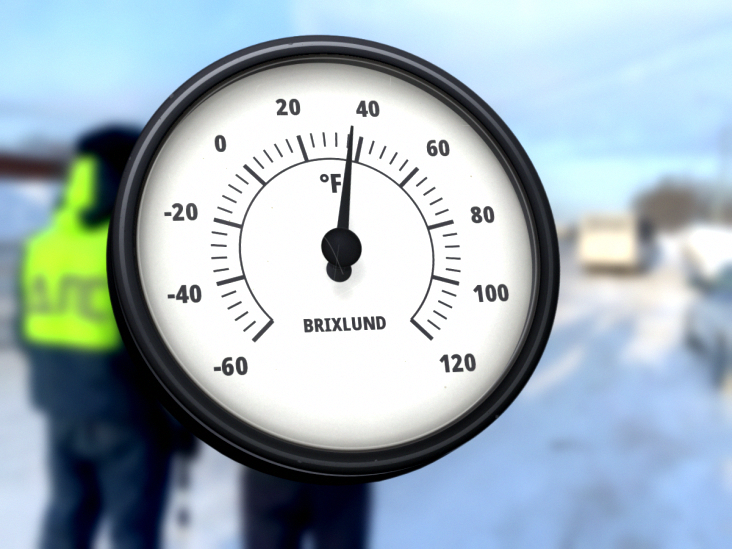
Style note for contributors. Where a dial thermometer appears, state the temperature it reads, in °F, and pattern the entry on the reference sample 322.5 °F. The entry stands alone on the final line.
36 °F
